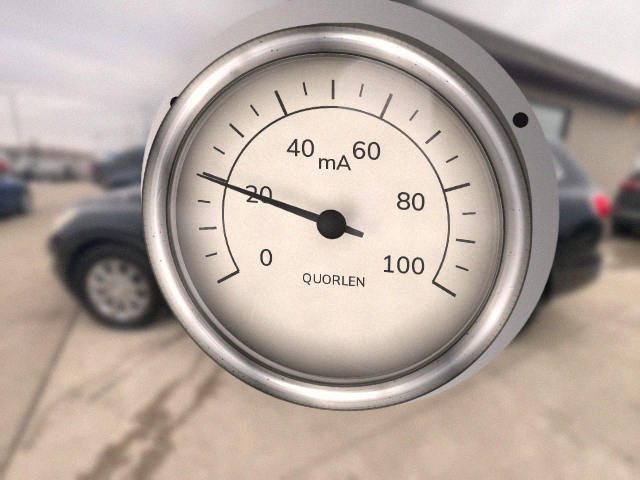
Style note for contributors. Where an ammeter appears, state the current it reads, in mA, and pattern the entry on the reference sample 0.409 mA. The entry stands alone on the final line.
20 mA
